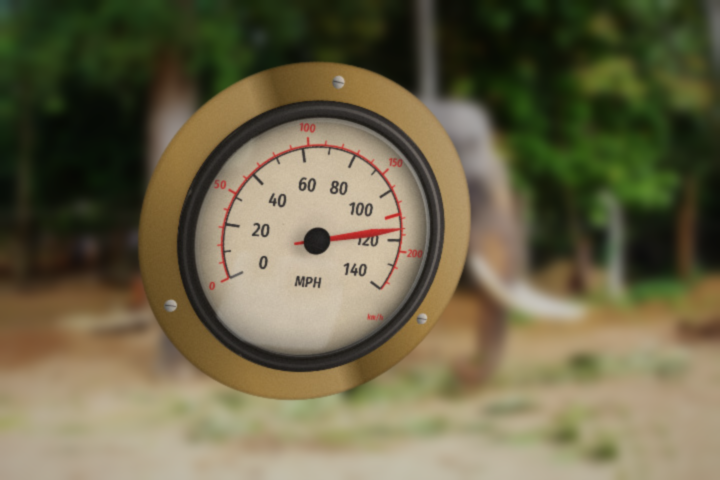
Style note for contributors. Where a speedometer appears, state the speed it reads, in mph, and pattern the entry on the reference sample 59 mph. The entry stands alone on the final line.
115 mph
